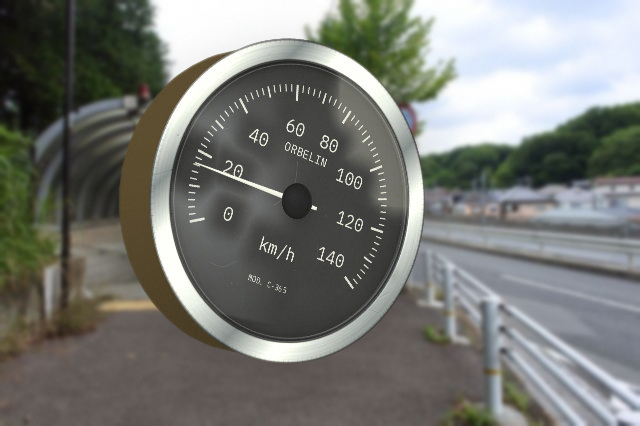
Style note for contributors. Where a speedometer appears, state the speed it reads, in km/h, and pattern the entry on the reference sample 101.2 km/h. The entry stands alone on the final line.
16 km/h
